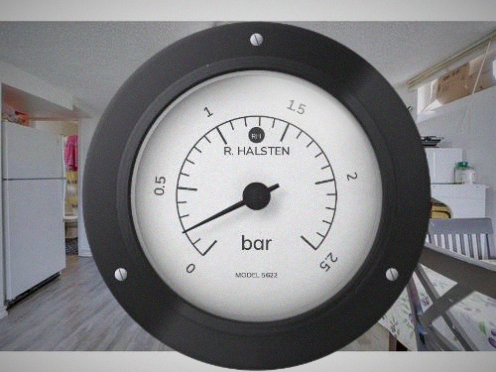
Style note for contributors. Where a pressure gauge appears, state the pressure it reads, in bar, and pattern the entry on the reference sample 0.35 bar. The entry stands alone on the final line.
0.2 bar
